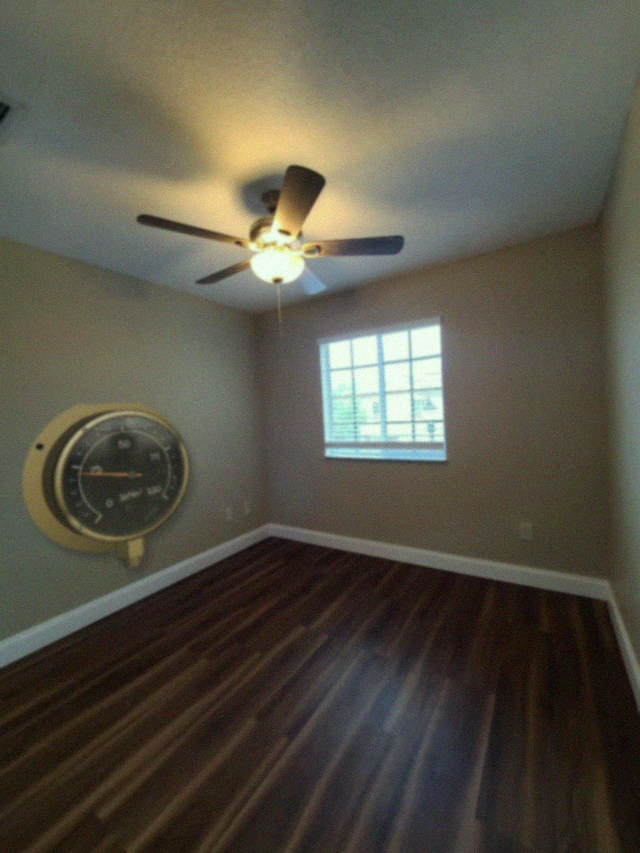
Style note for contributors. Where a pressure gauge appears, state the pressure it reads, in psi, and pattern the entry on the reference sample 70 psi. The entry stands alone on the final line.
22.5 psi
